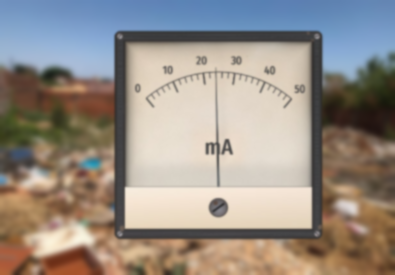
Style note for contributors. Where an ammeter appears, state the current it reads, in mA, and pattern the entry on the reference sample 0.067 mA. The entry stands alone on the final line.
24 mA
